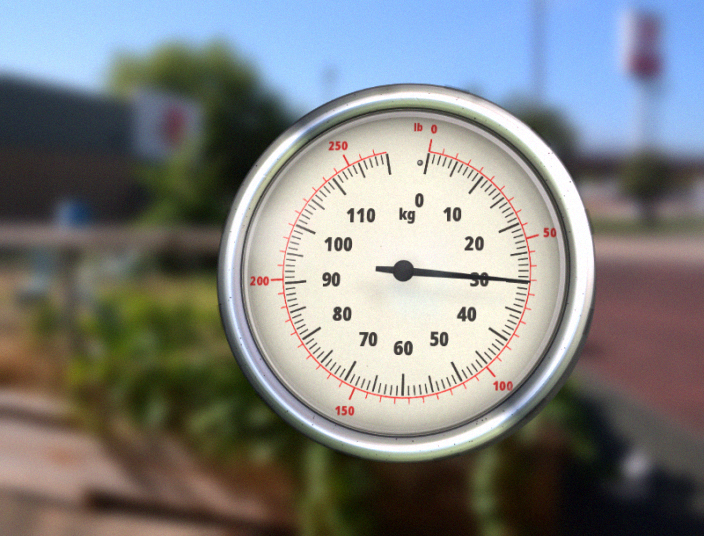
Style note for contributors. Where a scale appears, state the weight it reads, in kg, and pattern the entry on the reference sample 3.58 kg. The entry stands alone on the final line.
30 kg
